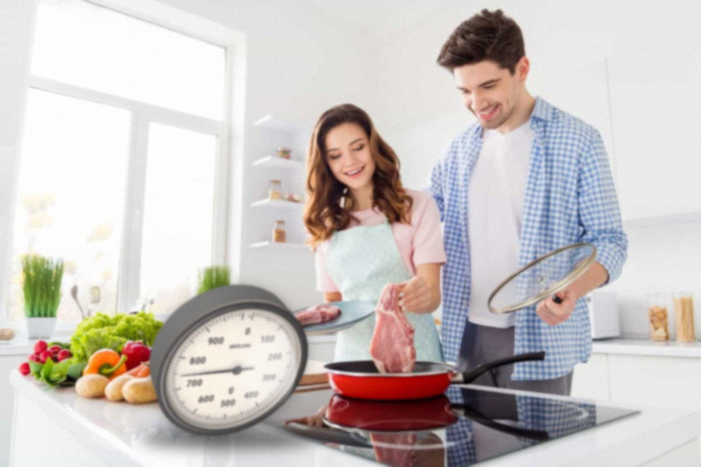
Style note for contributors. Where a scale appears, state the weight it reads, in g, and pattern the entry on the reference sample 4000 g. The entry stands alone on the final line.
750 g
